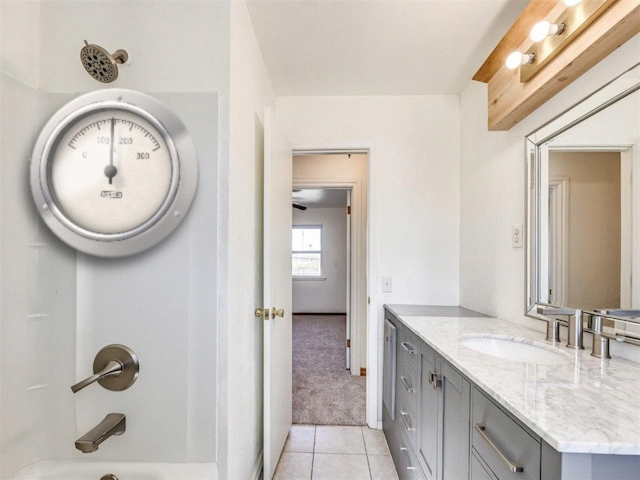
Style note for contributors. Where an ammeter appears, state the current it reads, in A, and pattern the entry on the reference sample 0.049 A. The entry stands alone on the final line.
150 A
